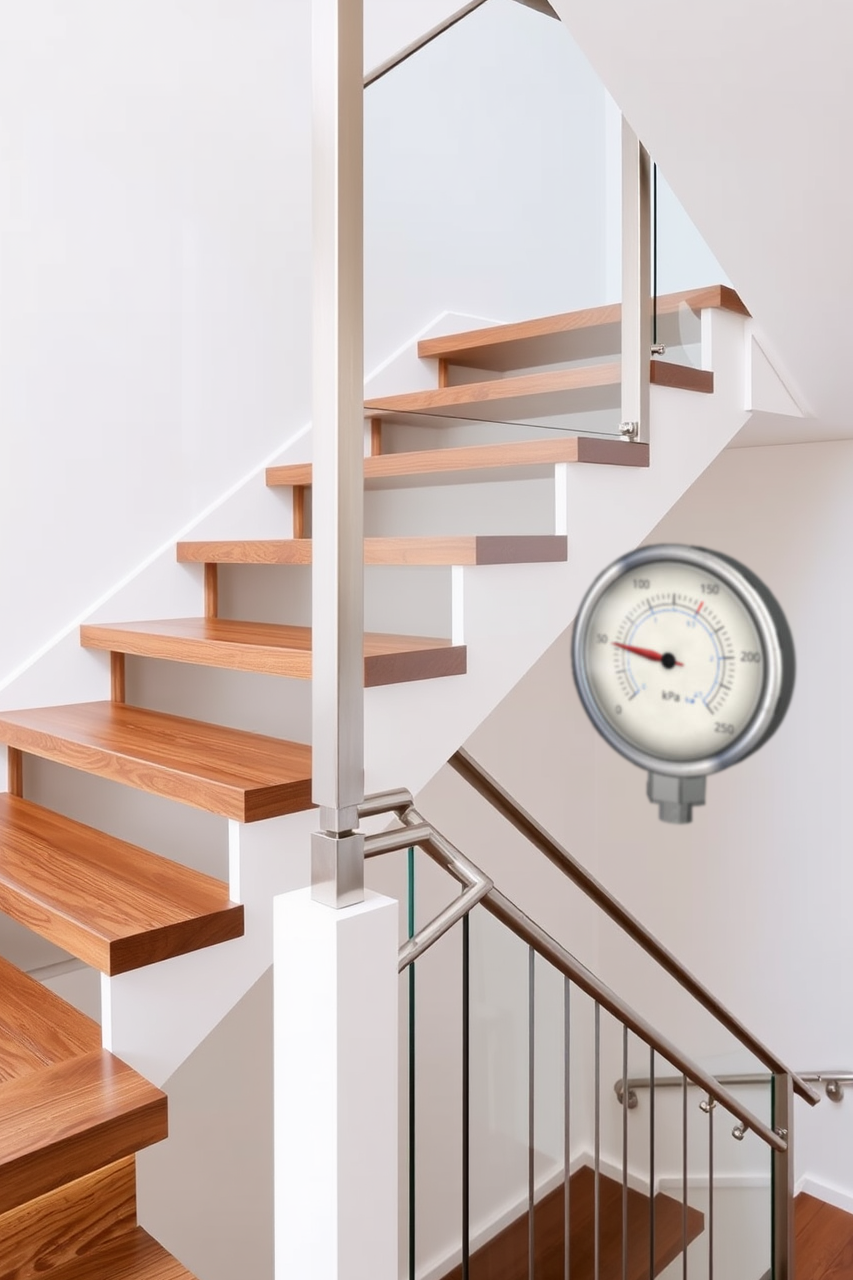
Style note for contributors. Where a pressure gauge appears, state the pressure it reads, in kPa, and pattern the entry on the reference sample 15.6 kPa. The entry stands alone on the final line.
50 kPa
